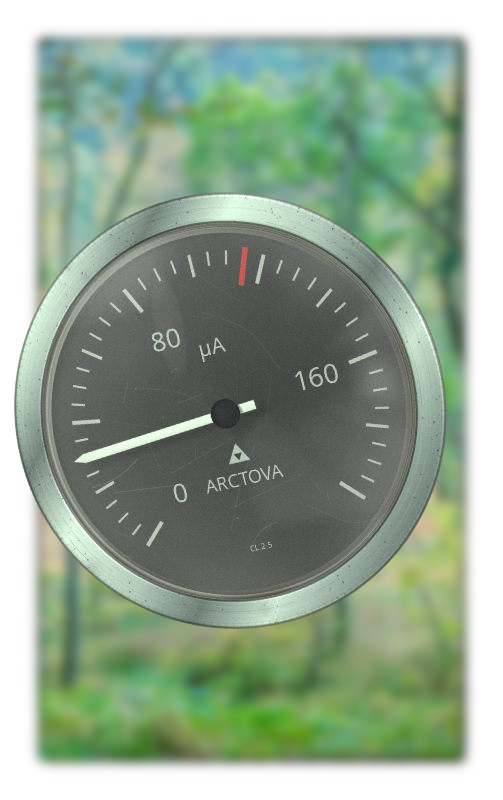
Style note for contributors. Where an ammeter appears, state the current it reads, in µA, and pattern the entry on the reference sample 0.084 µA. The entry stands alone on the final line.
30 µA
